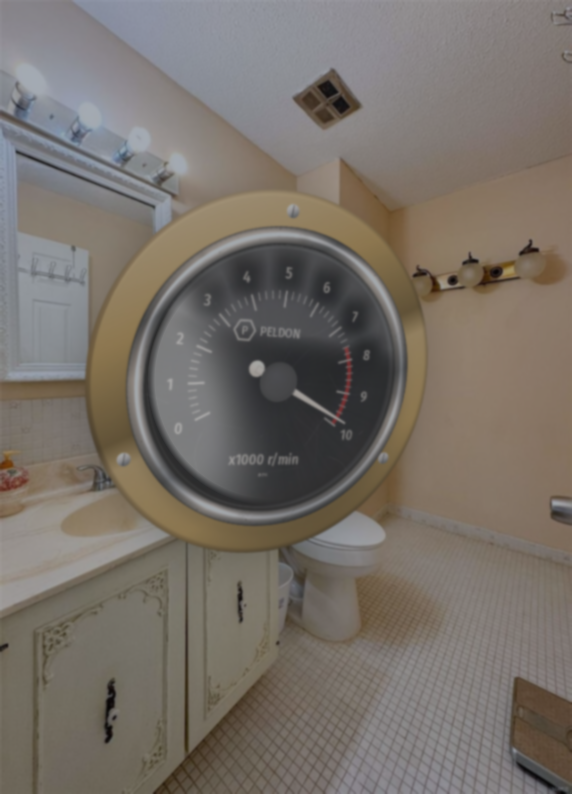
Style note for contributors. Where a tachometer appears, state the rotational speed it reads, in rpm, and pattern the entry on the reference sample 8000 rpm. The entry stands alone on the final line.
9800 rpm
